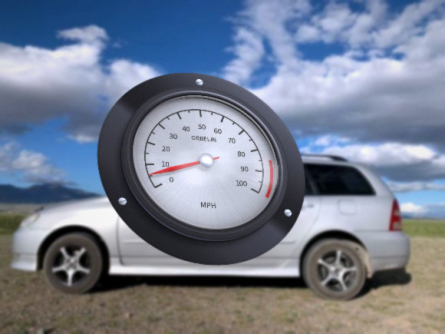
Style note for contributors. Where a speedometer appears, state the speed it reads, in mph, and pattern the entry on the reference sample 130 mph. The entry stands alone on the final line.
5 mph
